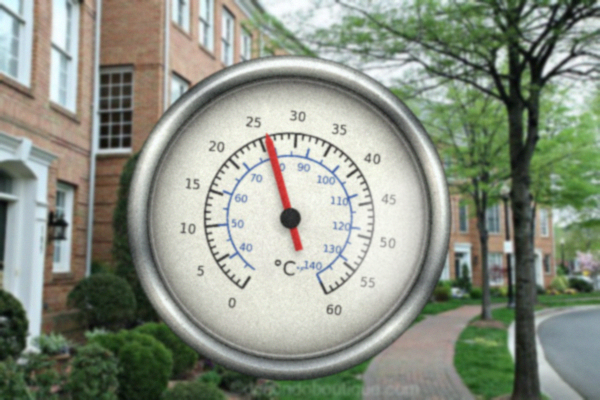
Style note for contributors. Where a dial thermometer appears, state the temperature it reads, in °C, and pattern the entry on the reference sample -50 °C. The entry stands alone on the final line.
26 °C
